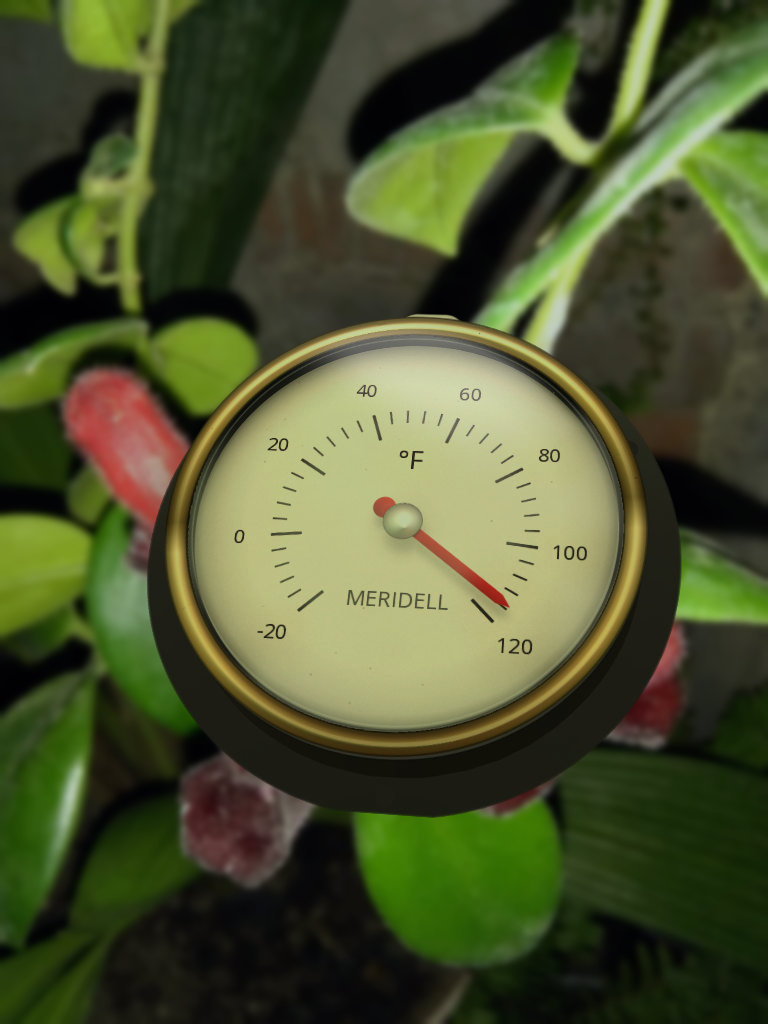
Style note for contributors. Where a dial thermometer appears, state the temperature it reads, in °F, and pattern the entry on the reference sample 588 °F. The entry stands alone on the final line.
116 °F
